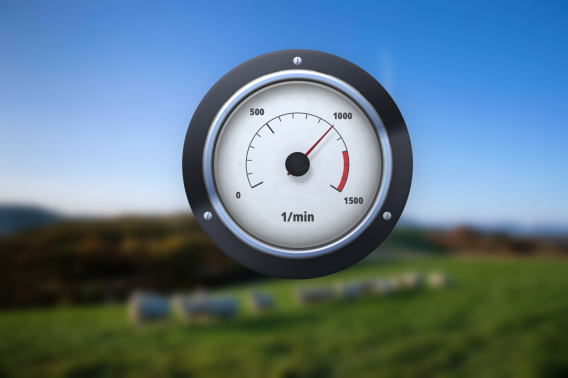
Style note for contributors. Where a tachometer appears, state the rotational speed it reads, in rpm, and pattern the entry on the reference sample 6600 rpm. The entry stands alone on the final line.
1000 rpm
